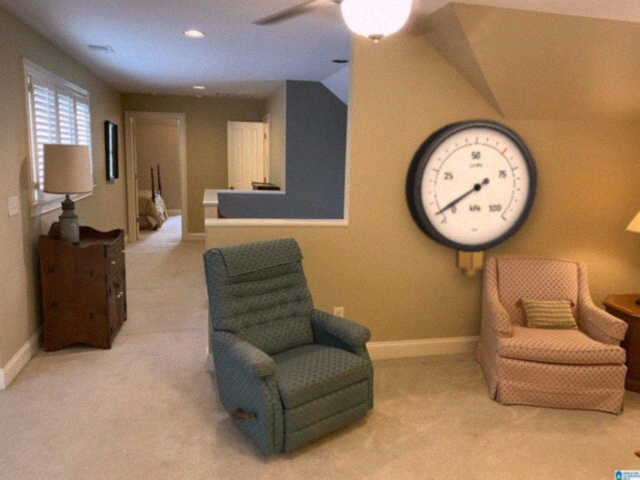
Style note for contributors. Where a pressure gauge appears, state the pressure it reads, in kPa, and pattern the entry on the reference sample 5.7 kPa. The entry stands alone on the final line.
5 kPa
